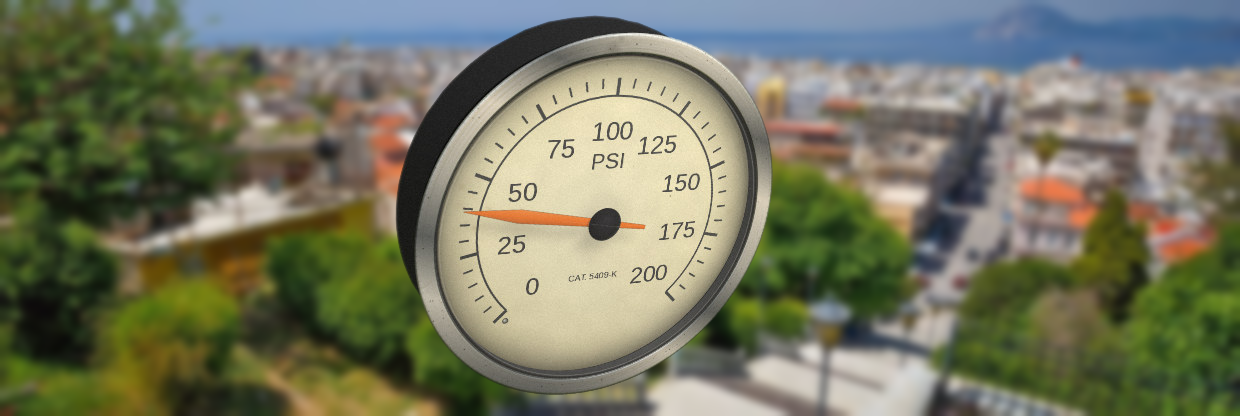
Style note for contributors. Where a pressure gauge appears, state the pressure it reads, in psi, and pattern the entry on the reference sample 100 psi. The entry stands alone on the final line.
40 psi
